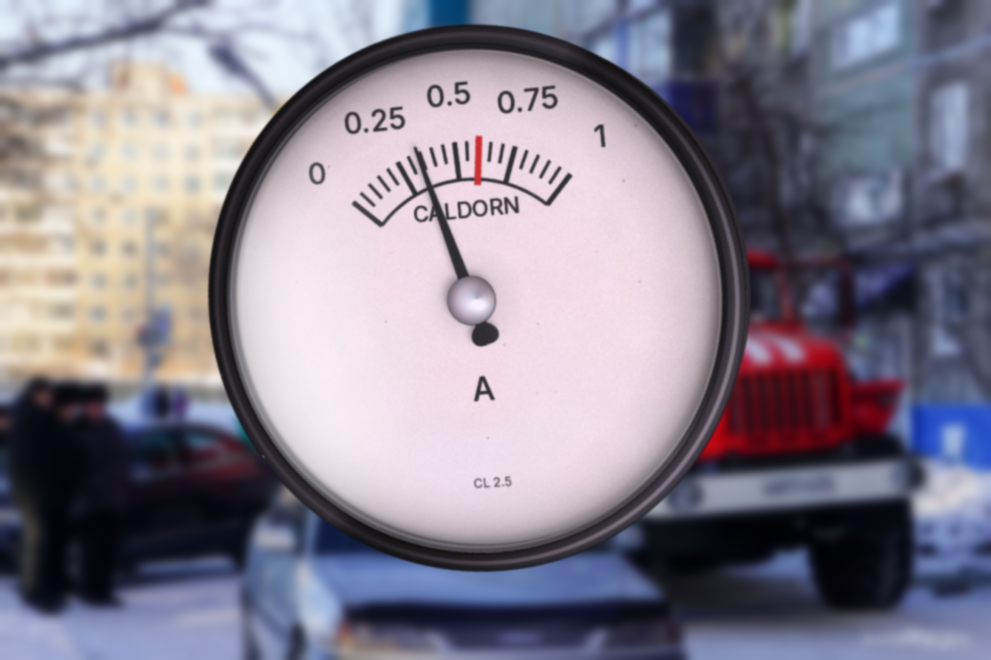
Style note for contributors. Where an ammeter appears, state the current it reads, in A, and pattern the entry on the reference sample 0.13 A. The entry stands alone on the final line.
0.35 A
